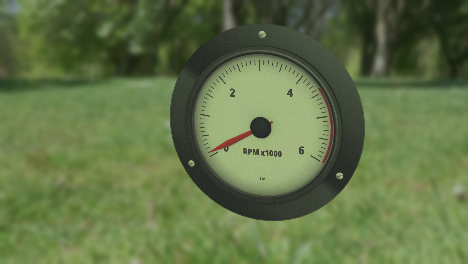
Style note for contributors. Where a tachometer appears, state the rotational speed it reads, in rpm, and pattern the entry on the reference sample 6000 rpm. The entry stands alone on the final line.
100 rpm
